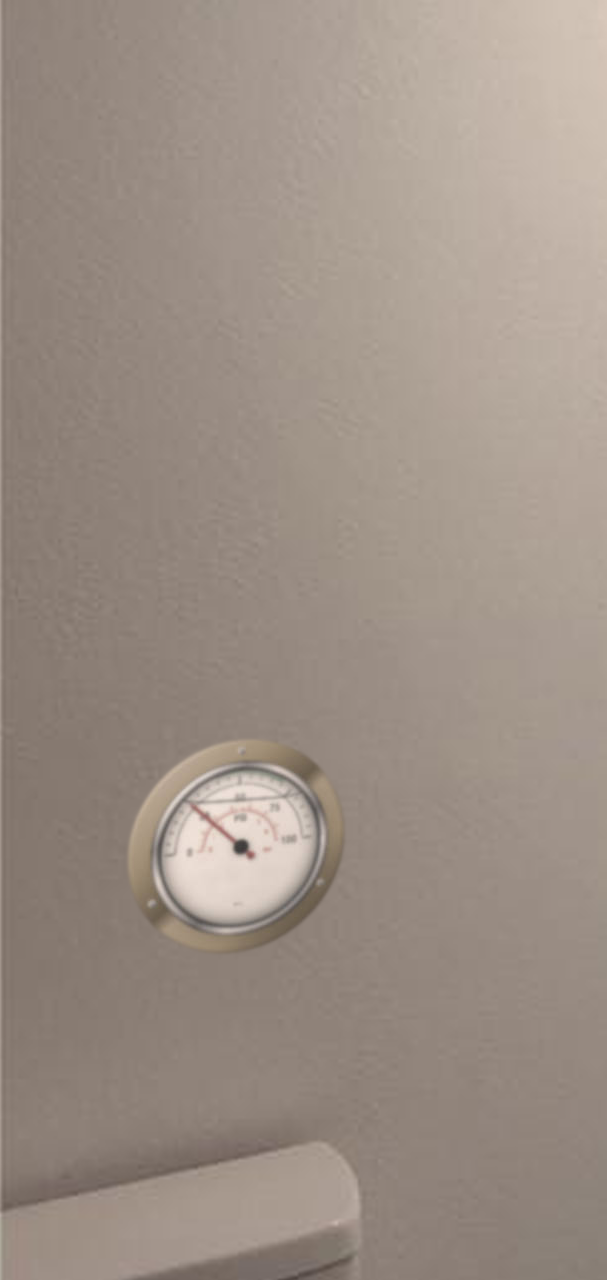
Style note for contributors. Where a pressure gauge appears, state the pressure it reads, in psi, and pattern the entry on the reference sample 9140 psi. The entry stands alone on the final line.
25 psi
